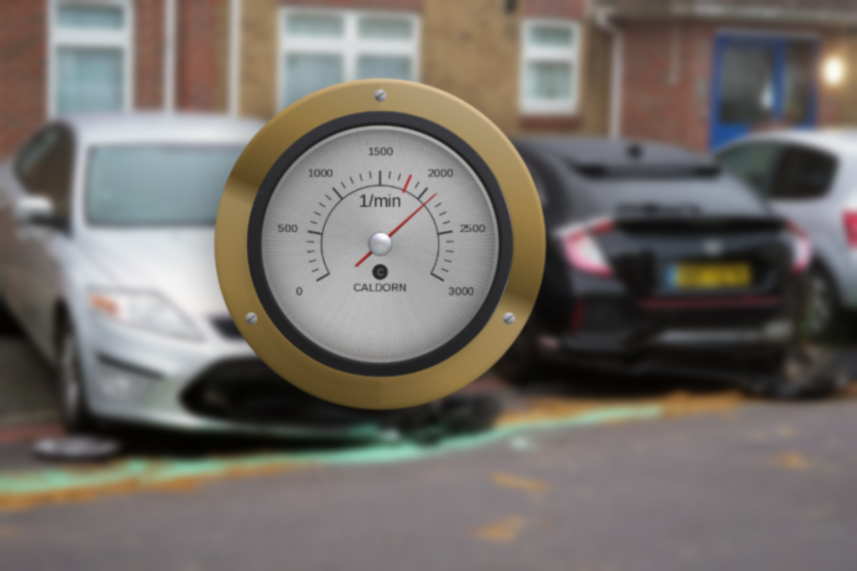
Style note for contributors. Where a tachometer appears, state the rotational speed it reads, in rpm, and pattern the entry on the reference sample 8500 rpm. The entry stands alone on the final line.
2100 rpm
